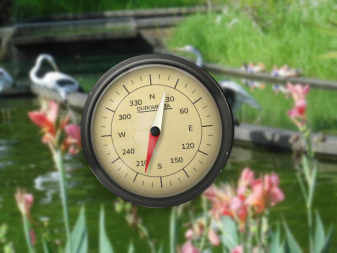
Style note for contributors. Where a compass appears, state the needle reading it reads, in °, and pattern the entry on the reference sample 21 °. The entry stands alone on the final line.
200 °
